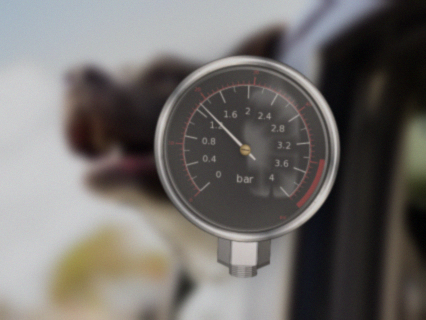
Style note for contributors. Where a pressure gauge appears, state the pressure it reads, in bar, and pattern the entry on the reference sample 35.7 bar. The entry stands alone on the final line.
1.3 bar
